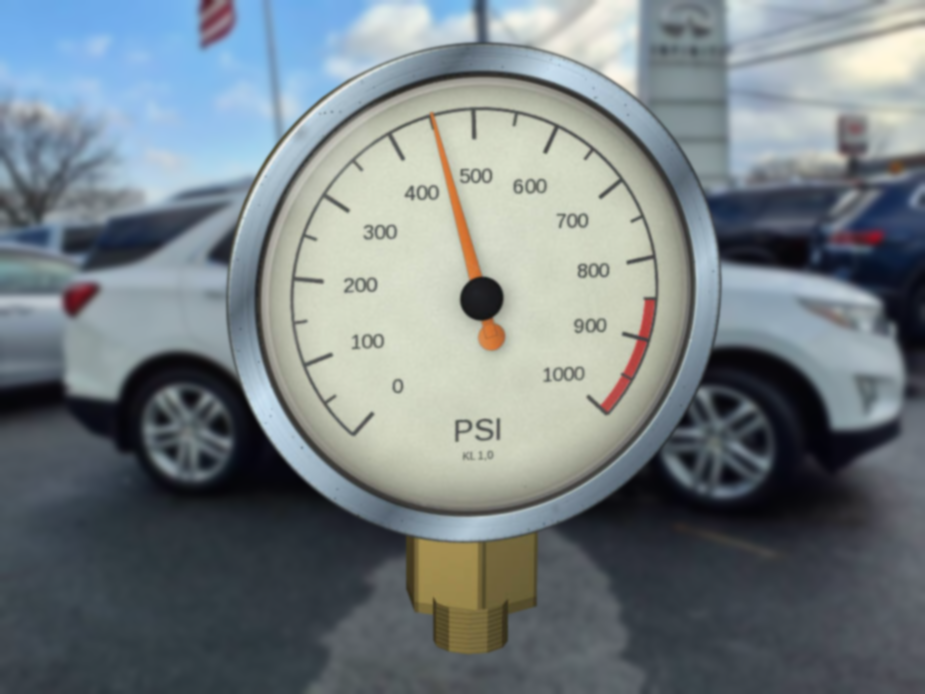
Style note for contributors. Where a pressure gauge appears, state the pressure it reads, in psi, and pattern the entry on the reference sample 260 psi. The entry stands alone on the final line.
450 psi
